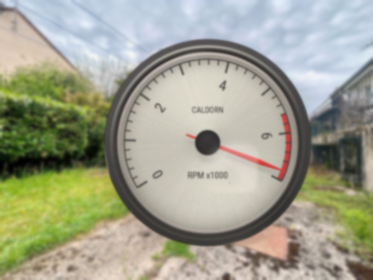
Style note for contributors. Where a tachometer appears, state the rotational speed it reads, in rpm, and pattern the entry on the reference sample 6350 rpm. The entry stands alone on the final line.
6800 rpm
